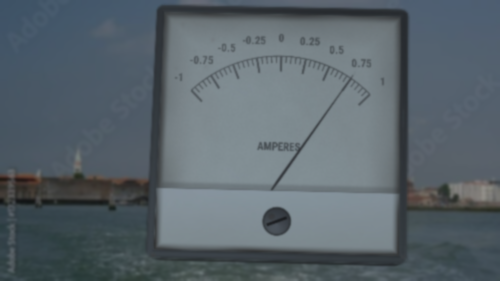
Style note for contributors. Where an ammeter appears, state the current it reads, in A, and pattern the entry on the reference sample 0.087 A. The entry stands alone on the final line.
0.75 A
